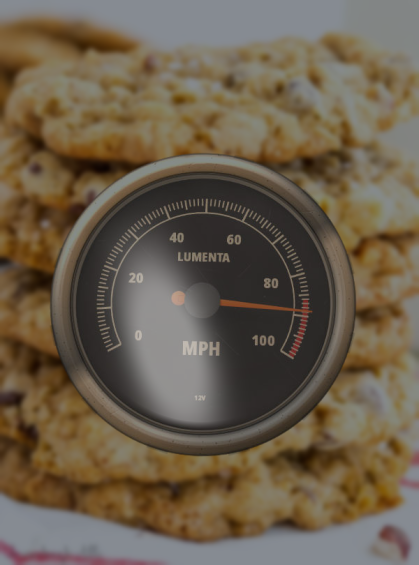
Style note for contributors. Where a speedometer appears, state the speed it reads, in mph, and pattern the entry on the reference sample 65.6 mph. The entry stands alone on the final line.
89 mph
